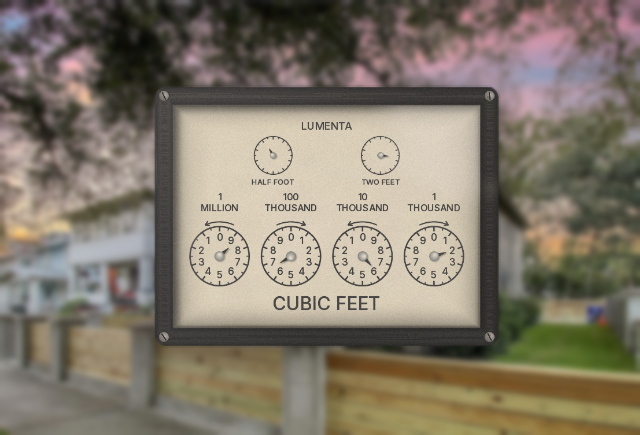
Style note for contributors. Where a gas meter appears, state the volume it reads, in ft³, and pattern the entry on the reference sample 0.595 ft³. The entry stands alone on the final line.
866200 ft³
